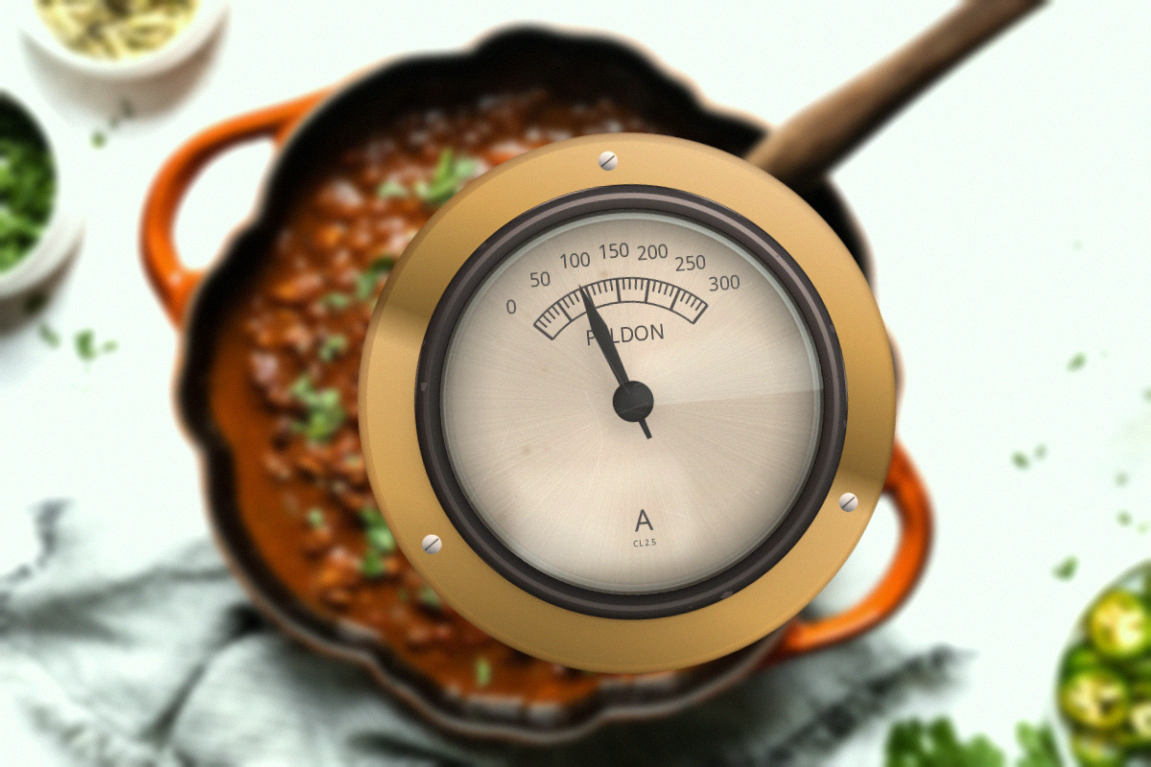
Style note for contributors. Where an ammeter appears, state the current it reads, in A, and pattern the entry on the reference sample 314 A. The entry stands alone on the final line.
90 A
